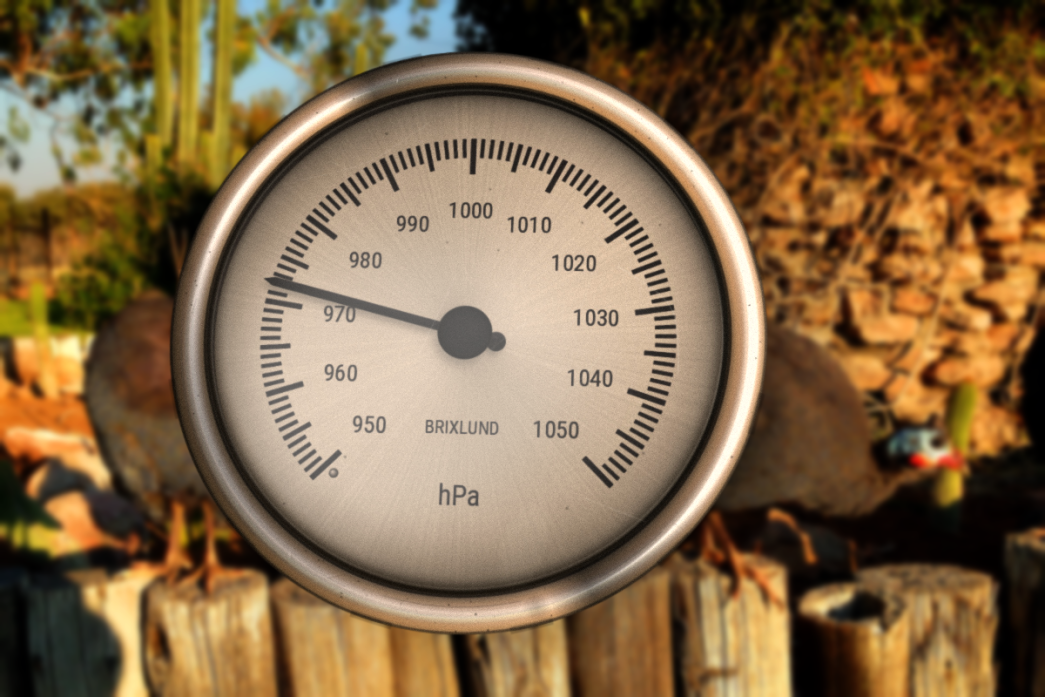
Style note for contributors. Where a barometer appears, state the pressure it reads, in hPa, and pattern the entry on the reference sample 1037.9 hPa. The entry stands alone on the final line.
972 hPa
